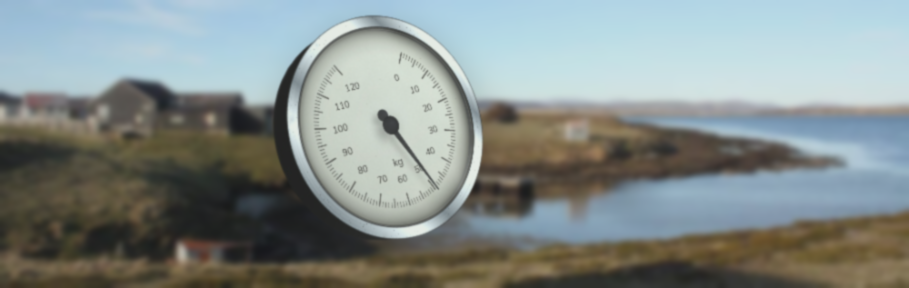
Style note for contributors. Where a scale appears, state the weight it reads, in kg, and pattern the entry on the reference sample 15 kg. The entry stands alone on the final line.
50 kg
